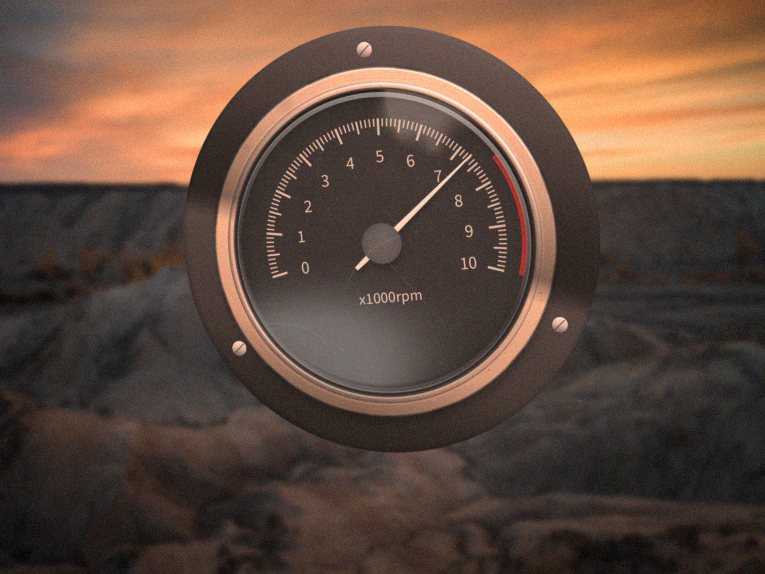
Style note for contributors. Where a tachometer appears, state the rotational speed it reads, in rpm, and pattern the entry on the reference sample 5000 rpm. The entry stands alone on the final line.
7300 rpm
